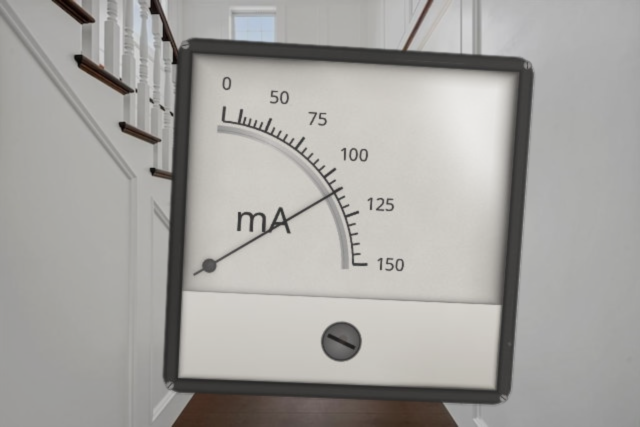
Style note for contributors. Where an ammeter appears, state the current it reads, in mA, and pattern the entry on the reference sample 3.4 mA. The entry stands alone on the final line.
110 mA
